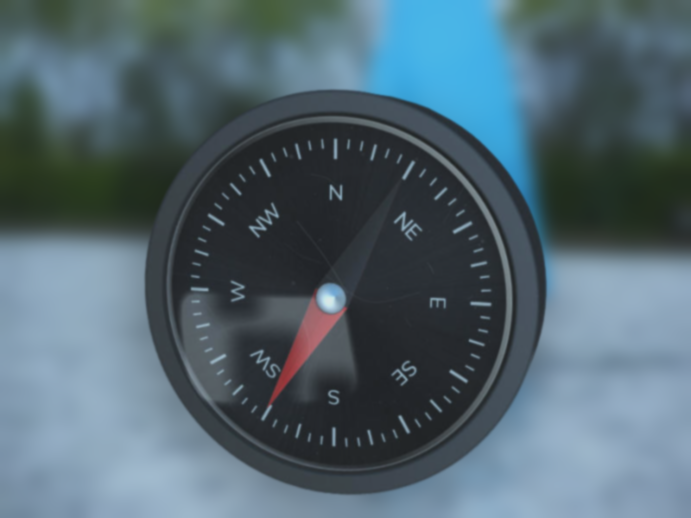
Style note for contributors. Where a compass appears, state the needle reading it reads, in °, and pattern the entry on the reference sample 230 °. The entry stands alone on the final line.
210 °
